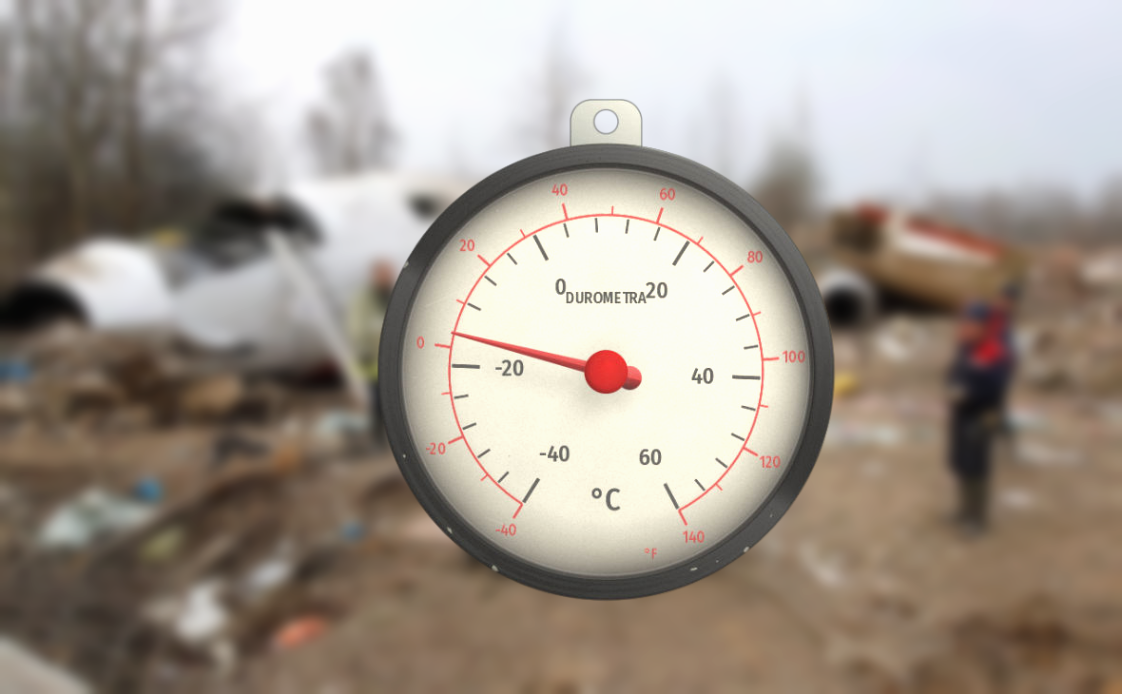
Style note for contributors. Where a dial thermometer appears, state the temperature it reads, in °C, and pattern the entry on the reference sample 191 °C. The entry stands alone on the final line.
-16 °C
